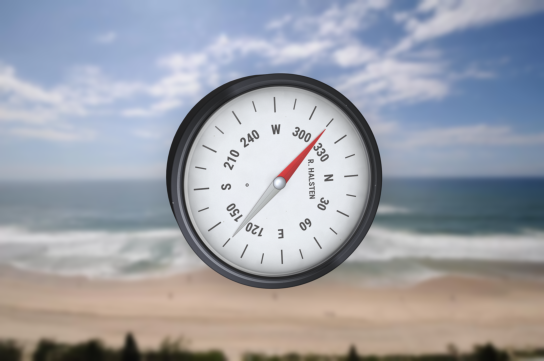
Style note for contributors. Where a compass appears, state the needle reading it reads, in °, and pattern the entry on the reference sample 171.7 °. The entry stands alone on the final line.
315 °
